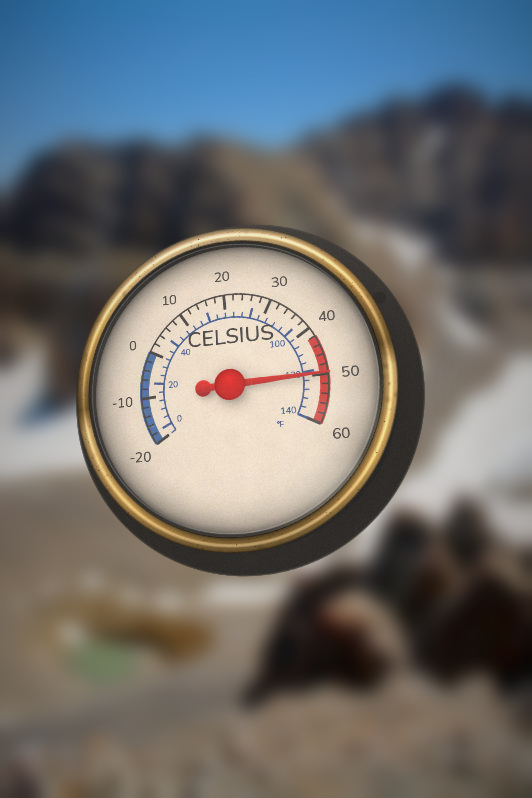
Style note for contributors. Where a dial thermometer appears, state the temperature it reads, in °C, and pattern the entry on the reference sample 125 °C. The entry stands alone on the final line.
50 °C
